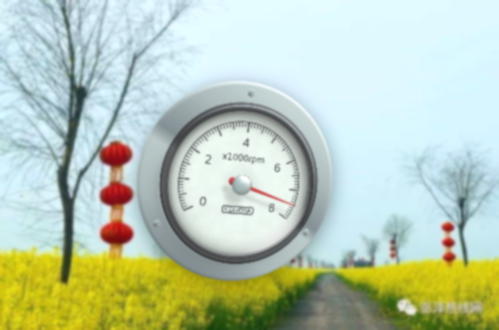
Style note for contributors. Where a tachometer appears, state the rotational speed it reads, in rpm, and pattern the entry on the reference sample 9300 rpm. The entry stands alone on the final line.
7500 rpm
